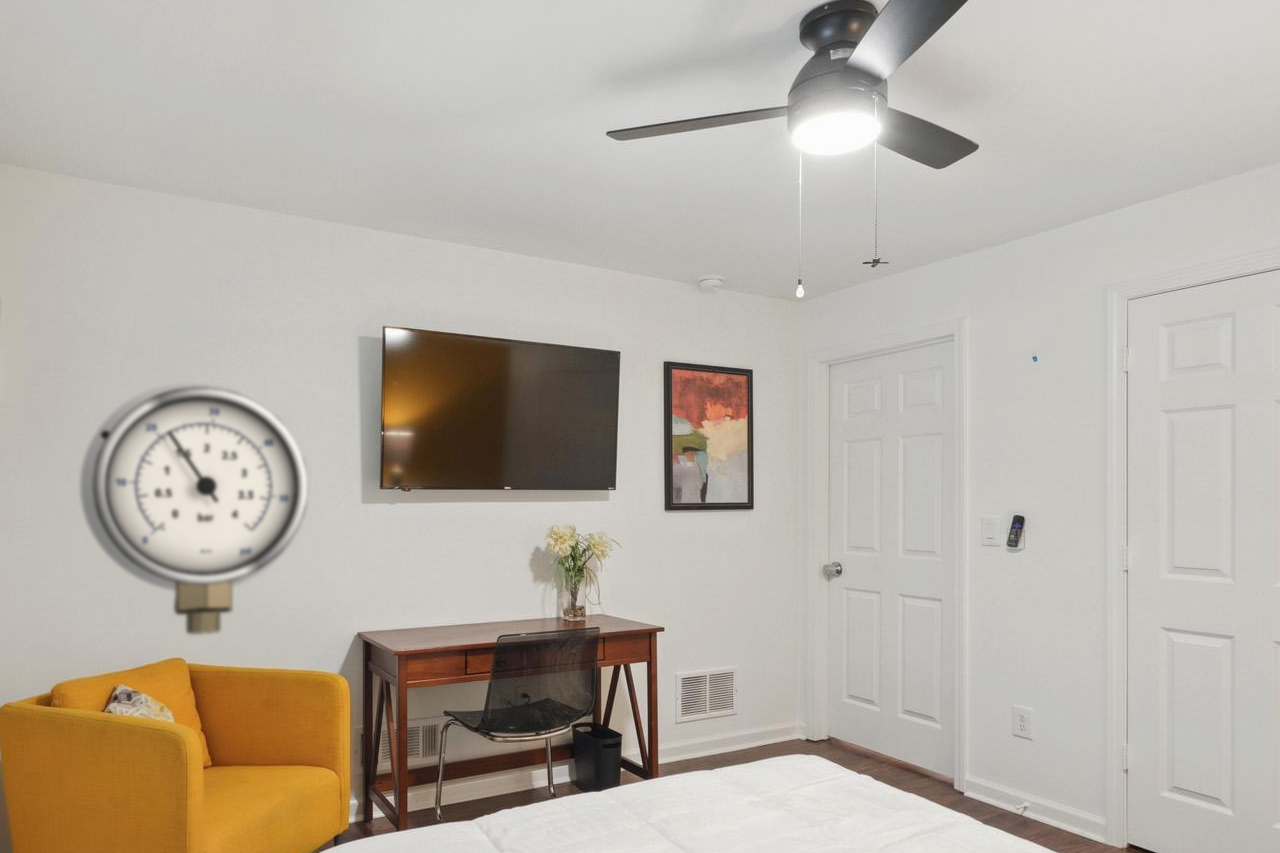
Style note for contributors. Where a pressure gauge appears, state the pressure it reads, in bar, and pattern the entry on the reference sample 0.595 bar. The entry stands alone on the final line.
1.5 bar
